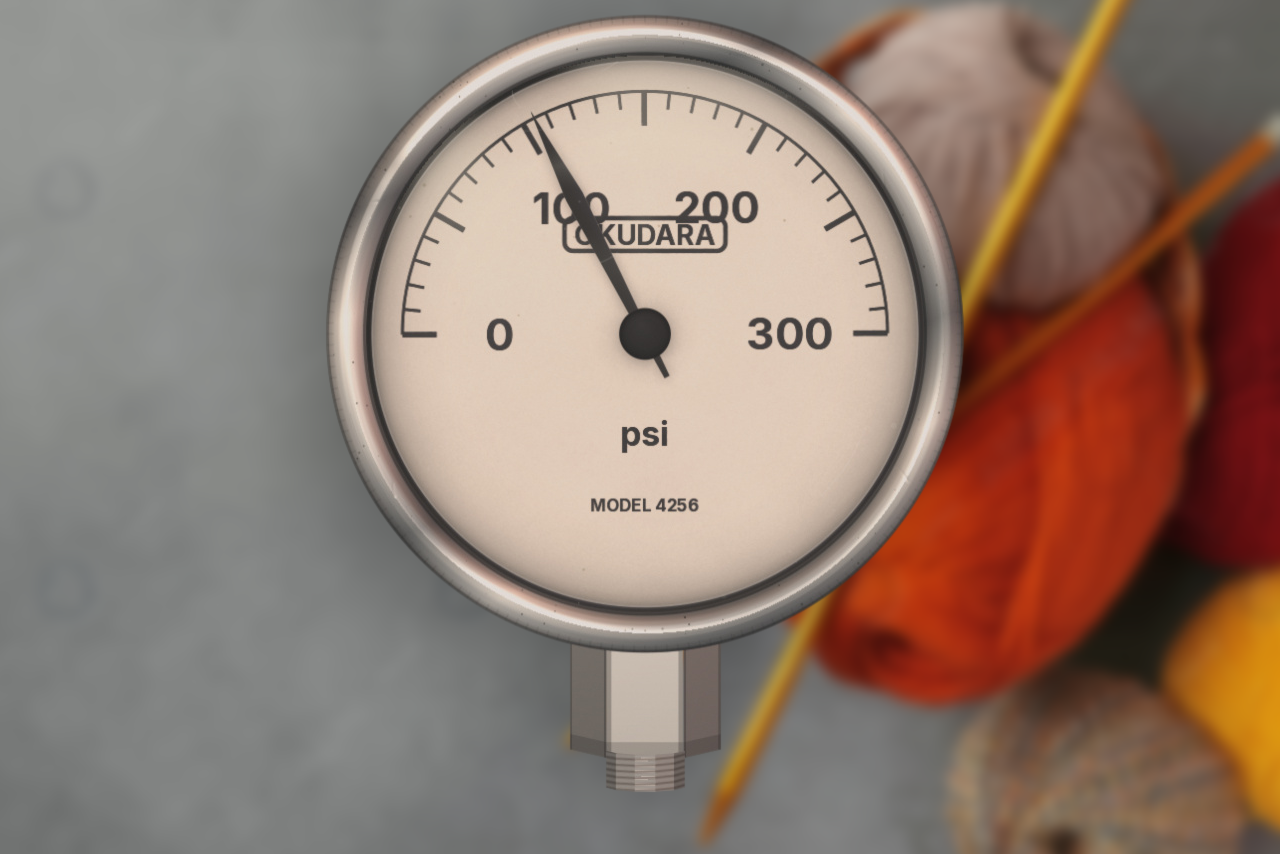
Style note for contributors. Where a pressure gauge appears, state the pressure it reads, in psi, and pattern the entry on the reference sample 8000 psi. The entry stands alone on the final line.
105 psi
